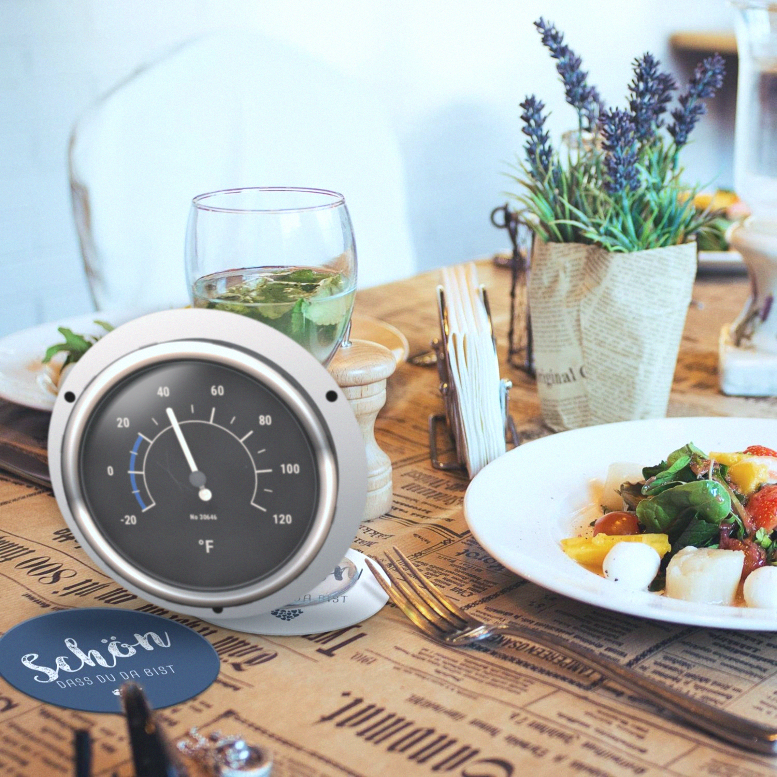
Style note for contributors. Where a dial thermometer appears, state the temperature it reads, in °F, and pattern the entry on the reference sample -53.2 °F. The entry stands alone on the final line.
40 °F
